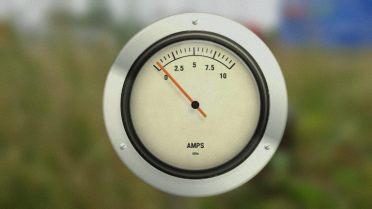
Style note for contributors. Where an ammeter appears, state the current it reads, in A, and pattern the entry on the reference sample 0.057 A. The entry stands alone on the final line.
0.5 A
